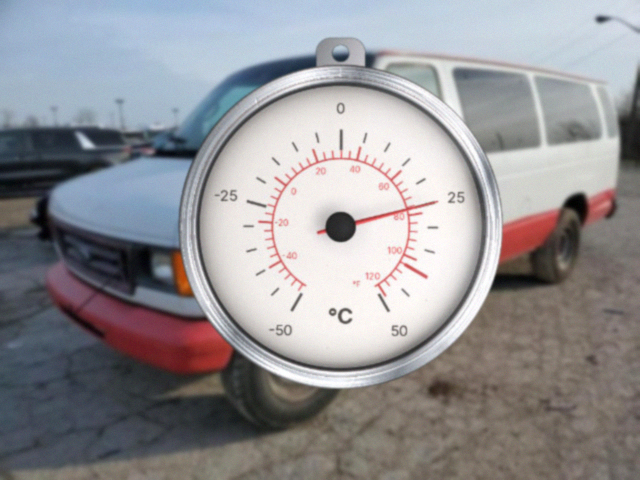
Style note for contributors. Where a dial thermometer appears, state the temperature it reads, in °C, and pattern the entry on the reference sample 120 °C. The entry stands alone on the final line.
25 °C
